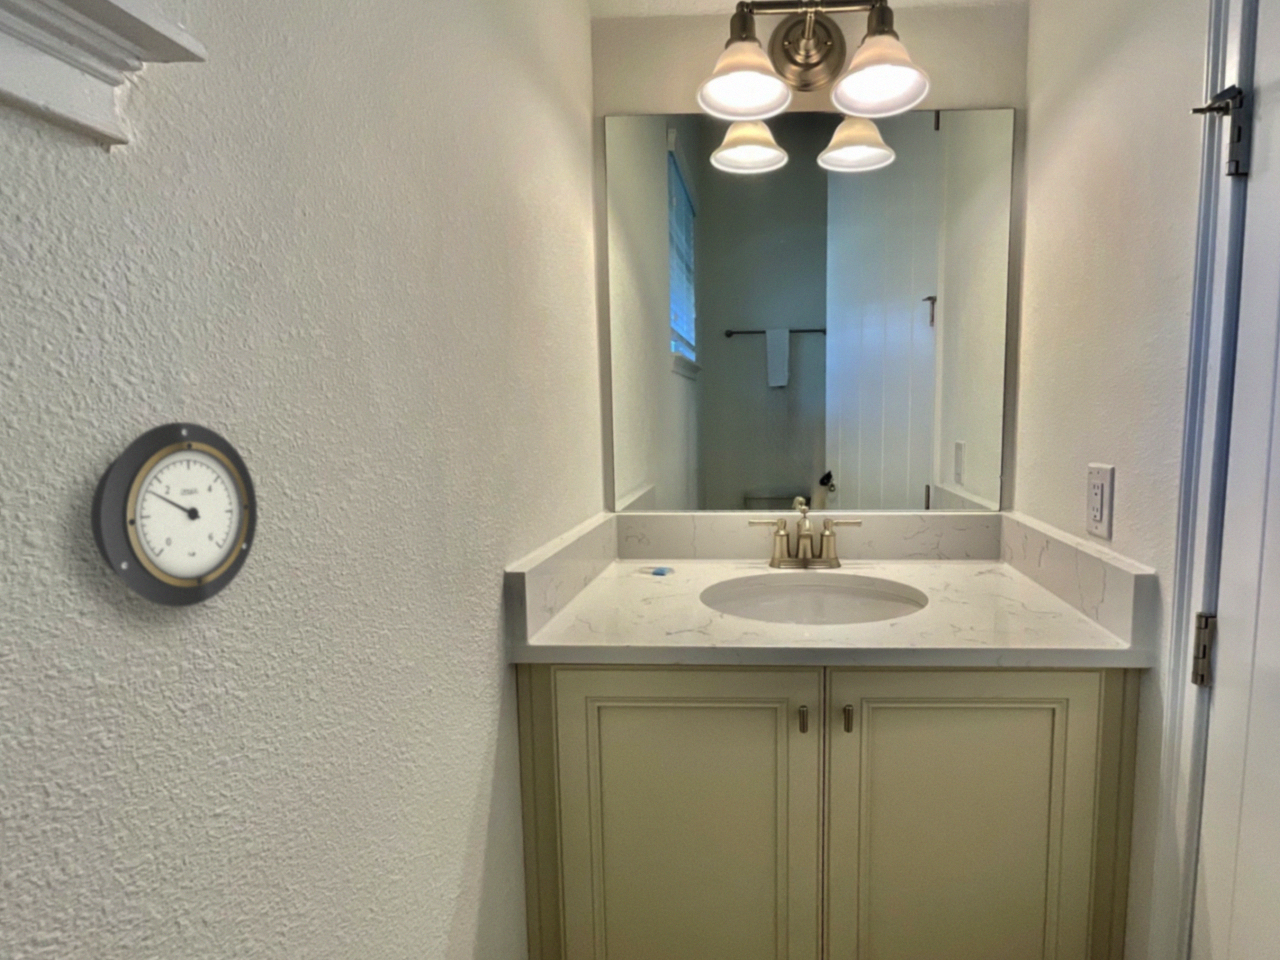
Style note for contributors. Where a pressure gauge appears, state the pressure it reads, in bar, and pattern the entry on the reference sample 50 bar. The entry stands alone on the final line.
1.6 bar
